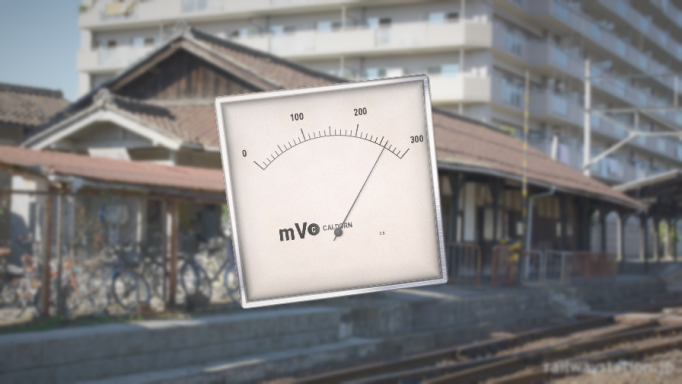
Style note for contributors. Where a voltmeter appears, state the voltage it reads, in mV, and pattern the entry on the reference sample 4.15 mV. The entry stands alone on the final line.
260 mV
